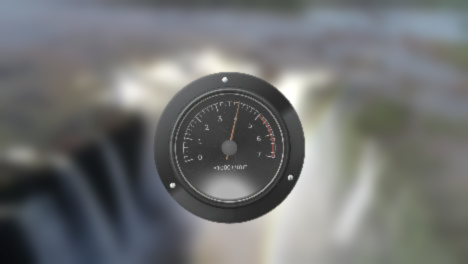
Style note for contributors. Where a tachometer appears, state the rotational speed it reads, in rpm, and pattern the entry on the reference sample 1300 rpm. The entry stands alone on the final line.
4000 rpm
